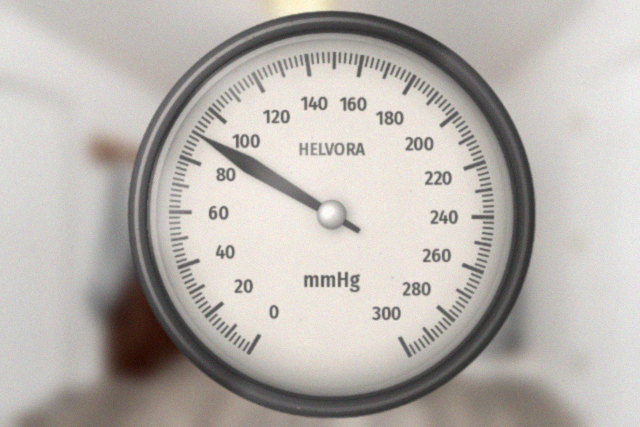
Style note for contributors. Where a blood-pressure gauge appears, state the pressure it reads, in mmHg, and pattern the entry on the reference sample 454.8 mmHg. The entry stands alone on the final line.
90 mmHg
